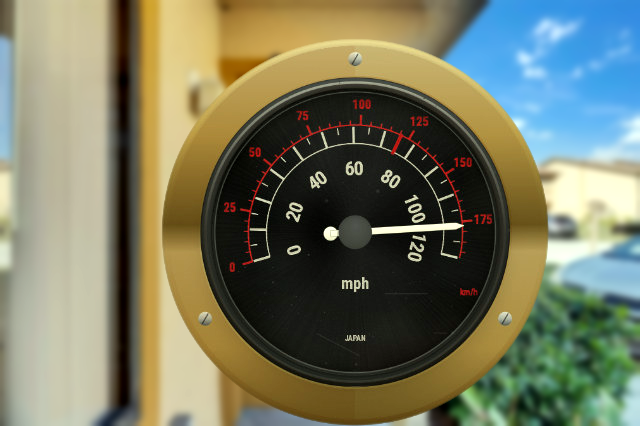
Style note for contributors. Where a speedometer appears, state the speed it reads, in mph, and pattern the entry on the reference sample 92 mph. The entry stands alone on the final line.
110 mph
